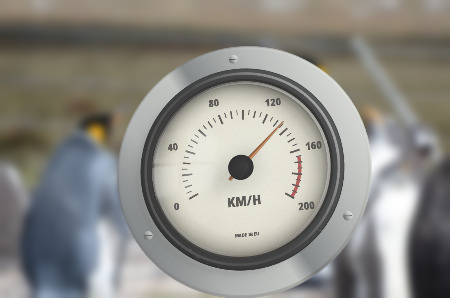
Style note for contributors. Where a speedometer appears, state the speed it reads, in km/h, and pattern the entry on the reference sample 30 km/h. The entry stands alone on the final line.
135 km/h
